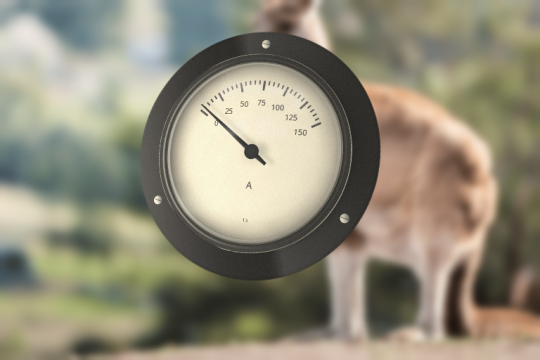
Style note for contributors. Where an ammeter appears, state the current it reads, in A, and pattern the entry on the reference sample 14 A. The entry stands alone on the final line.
5 A
